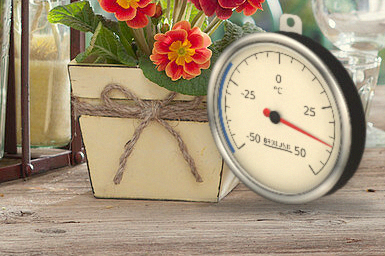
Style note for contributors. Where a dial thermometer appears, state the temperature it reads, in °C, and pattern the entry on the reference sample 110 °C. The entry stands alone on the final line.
37.5 °C
